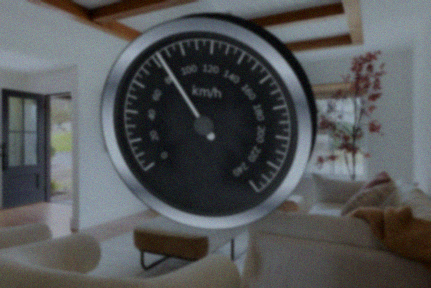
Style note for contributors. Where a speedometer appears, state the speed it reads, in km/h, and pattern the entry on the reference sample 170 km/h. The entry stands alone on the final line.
85 km/h
